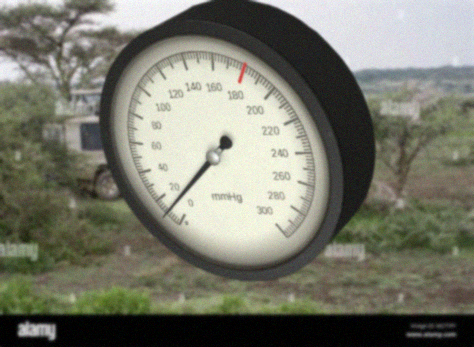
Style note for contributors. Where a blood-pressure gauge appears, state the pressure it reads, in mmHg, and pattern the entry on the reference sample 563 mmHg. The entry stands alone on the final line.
10 mmHg
